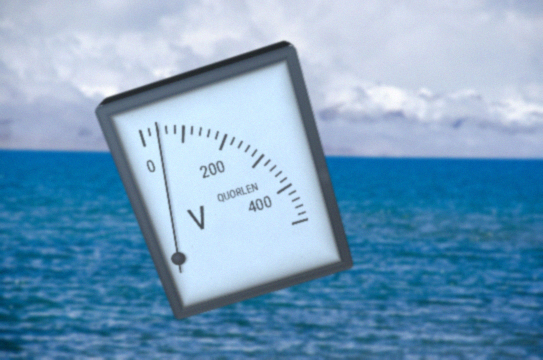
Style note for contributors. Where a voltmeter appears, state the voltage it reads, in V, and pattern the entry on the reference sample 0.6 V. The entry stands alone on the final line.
40 V
